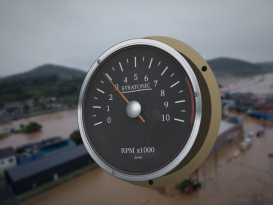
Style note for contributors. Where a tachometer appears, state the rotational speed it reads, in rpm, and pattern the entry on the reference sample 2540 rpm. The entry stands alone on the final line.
3000 rpm
